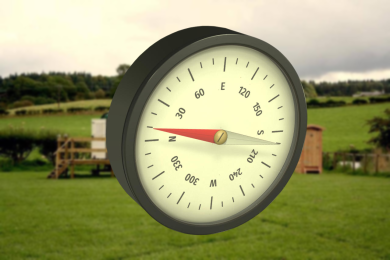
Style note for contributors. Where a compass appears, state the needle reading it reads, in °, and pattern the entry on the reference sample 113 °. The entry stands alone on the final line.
10 °
